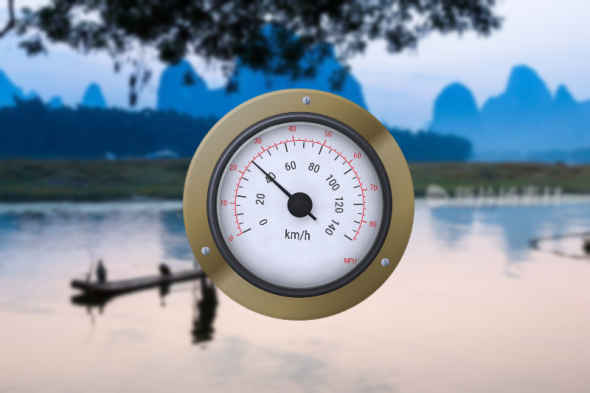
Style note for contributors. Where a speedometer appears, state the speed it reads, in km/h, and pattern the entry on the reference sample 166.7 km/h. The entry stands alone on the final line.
40 km/h
